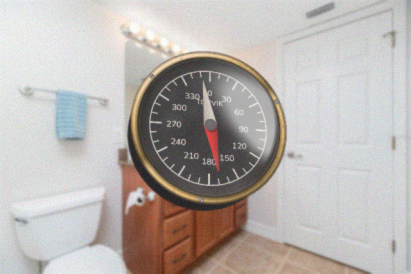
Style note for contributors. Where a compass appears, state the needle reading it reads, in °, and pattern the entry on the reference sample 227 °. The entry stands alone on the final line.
170 °
